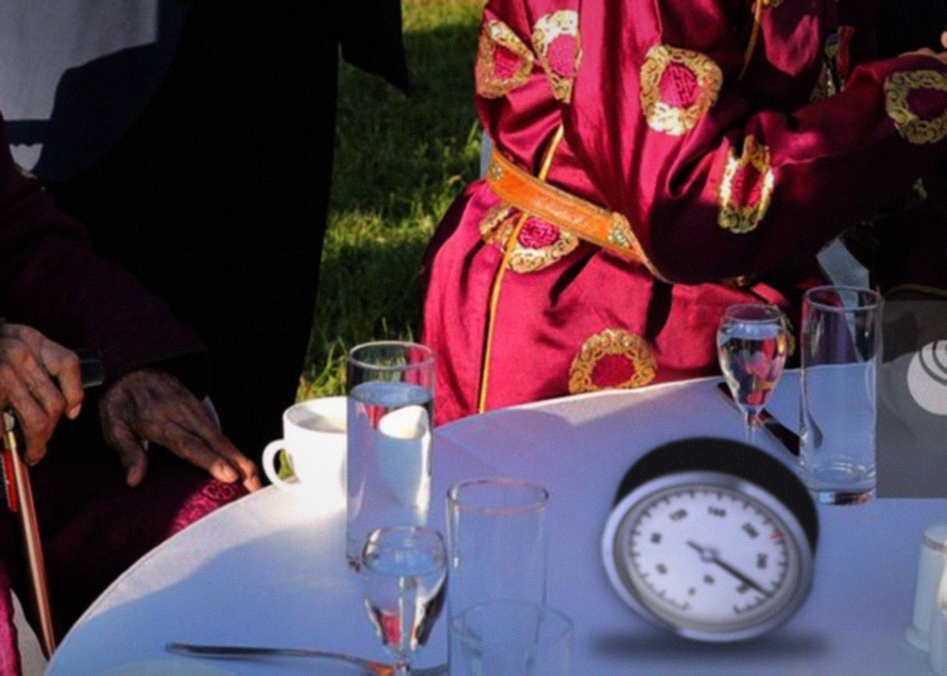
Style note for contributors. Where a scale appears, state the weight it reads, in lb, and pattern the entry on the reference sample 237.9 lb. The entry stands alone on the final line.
270 lb
